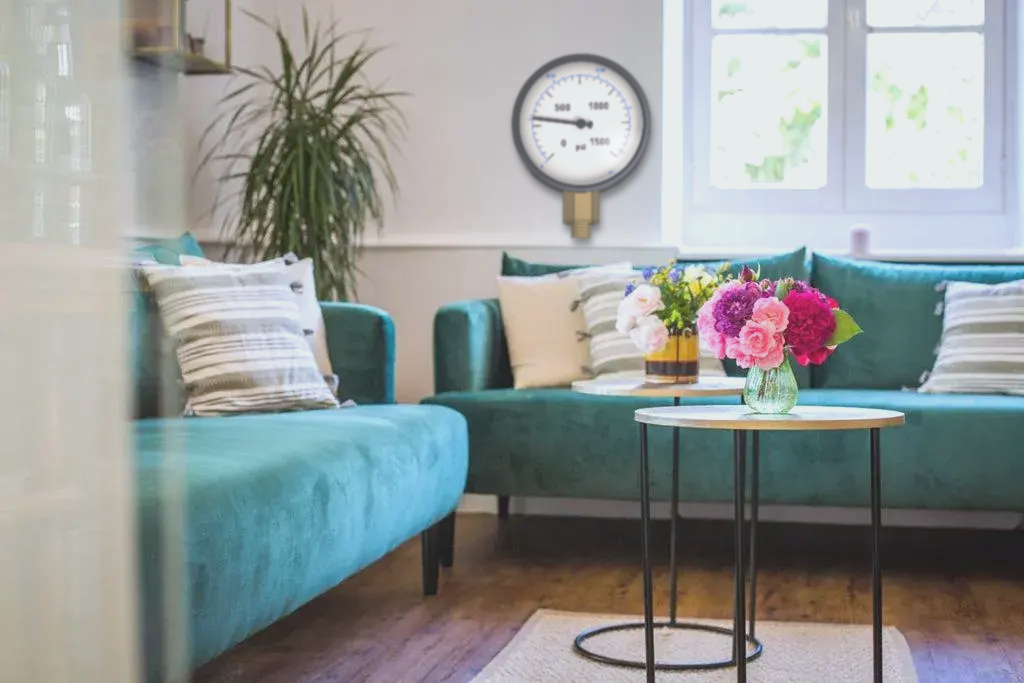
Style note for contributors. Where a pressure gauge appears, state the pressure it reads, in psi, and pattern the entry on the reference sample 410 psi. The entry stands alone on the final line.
300 psi
